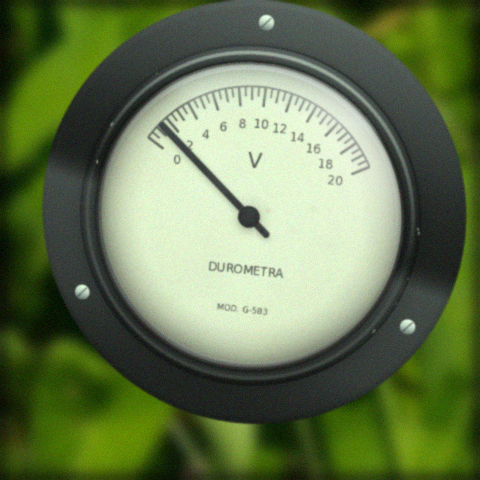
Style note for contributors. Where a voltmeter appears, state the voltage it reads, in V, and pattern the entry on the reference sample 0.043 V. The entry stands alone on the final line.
1.5 V
